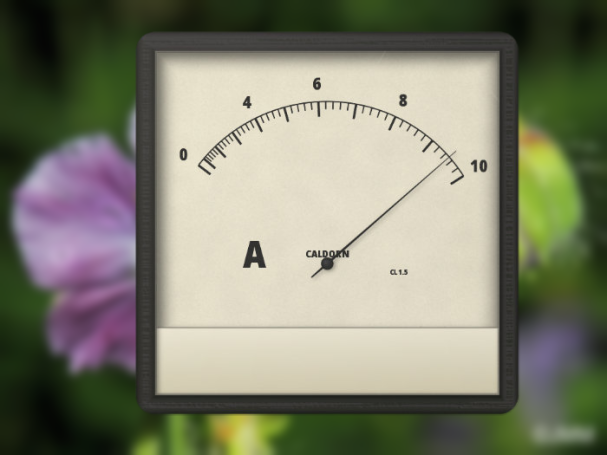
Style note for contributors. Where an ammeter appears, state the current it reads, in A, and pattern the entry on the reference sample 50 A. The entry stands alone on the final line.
9.5 A
